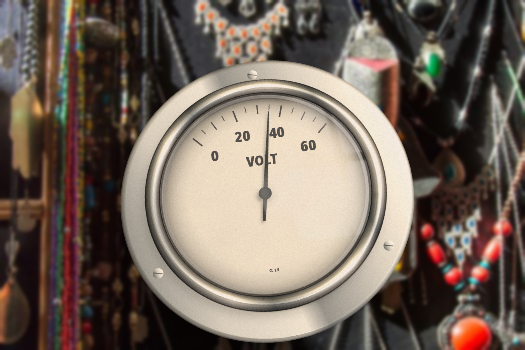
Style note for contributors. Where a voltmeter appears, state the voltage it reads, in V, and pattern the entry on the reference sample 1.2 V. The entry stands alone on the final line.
35 V
